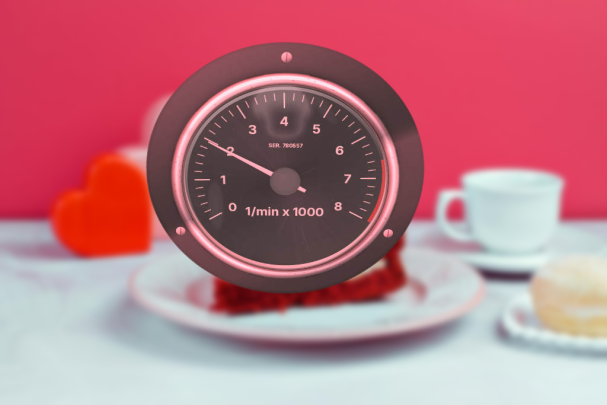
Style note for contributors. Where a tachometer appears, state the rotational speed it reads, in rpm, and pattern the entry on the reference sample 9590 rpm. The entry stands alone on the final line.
2000 rpm
